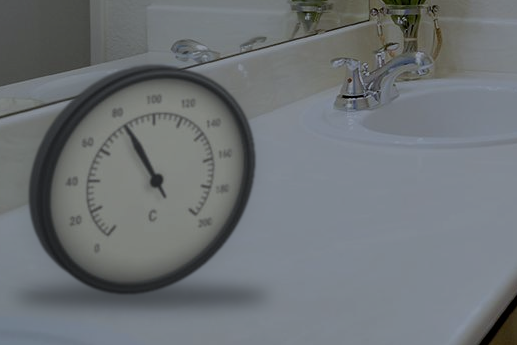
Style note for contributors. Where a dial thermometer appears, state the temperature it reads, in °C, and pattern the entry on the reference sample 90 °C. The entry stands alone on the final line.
80 °C
